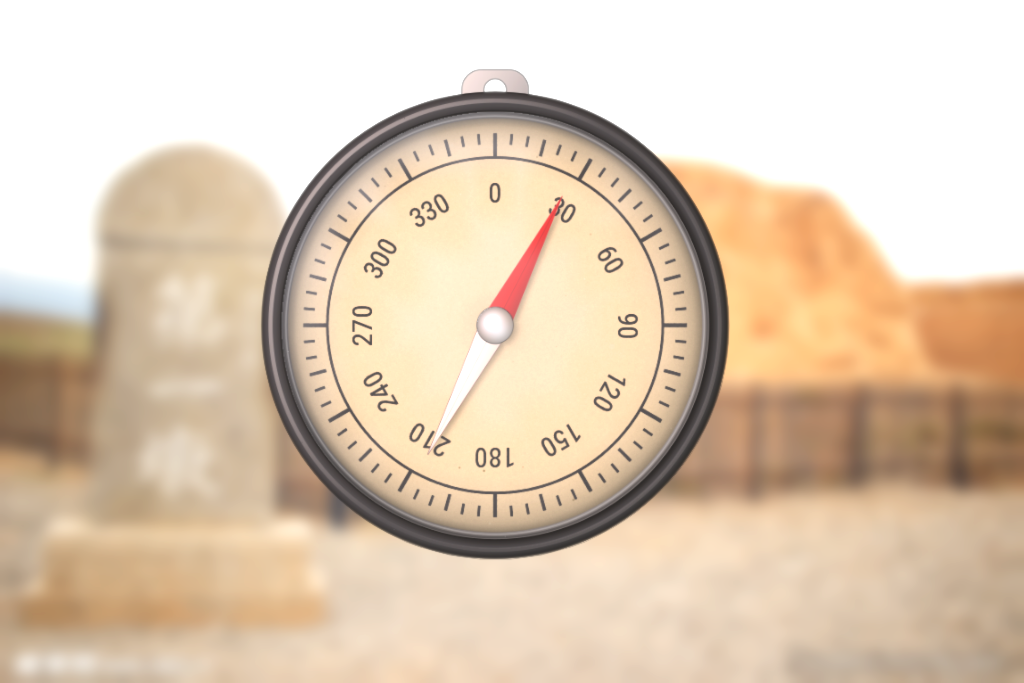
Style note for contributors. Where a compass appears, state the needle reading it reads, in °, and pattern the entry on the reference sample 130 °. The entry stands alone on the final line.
27.5 °
